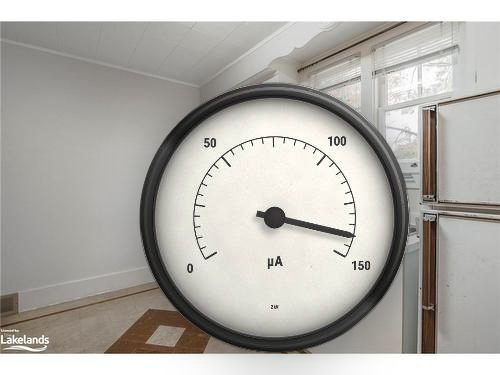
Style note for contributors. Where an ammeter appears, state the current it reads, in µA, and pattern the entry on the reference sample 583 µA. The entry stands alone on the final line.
140 µA
